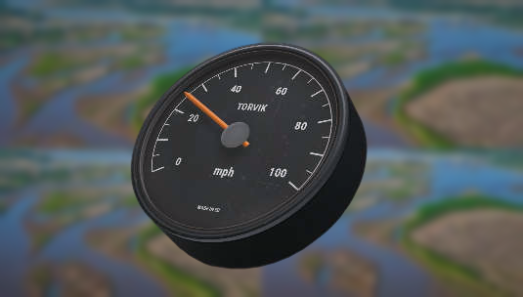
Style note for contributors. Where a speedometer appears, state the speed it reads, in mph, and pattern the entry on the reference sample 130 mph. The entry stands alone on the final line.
25 mph
